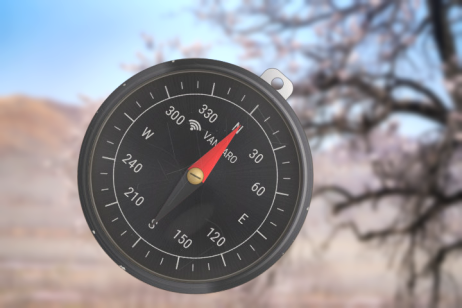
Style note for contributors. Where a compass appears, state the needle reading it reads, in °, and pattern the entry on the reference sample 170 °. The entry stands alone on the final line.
0 °
